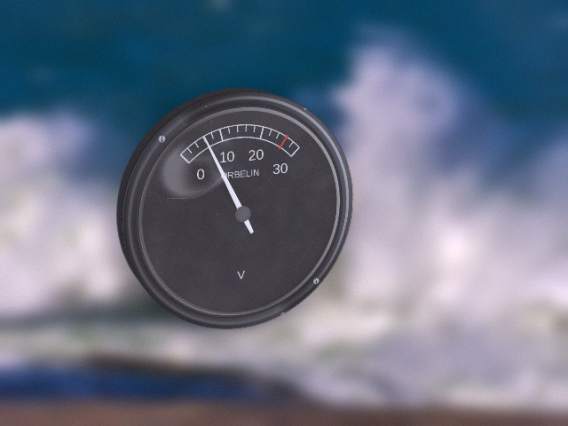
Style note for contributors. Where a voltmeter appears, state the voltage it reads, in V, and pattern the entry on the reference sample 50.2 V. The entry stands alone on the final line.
6 V
